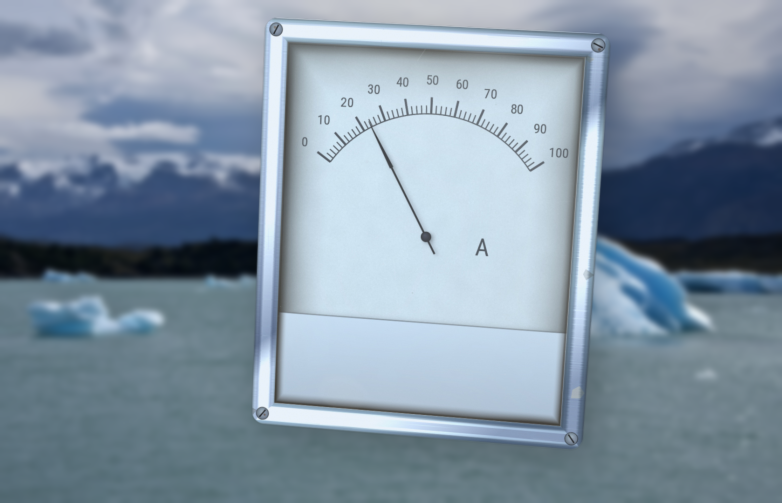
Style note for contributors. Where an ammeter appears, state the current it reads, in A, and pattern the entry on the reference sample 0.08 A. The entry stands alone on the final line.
24 A
